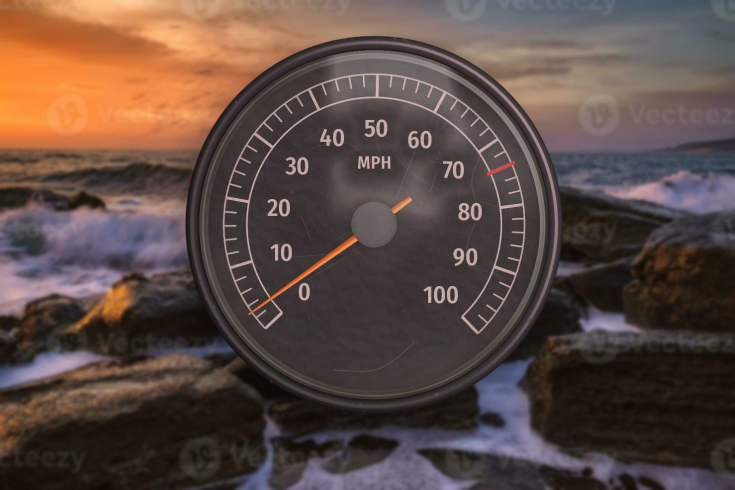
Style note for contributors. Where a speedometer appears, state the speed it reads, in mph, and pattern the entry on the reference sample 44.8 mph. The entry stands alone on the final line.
3 mph
